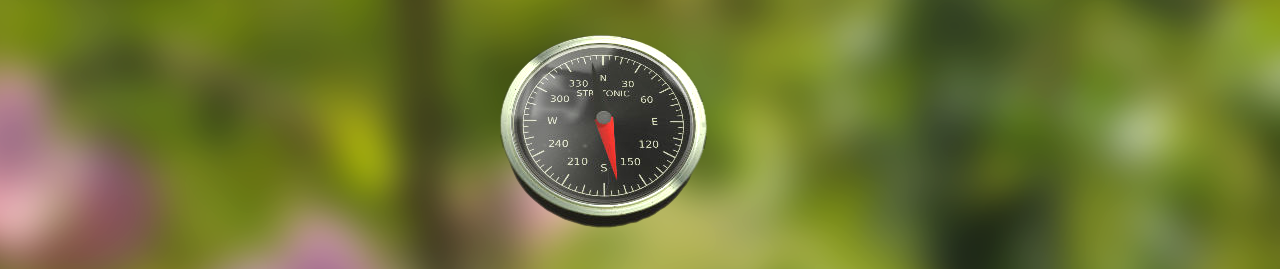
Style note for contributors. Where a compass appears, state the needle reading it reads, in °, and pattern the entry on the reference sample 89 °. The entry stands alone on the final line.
170 °
